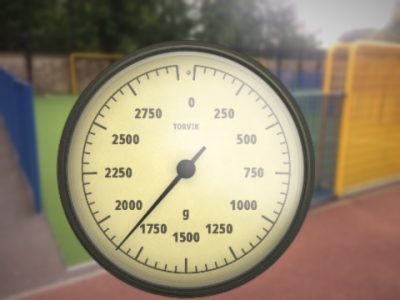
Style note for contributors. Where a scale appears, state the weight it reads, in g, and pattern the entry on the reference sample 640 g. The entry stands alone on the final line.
1850 g
